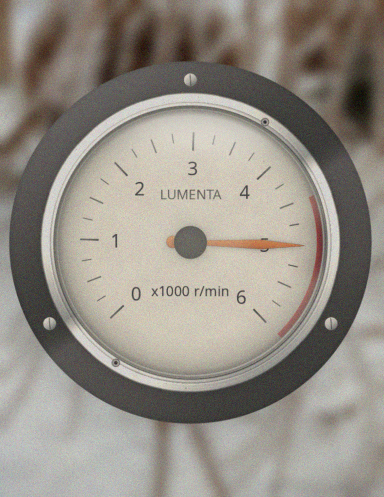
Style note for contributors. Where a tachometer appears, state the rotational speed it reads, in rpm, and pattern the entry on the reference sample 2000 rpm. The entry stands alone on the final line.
5000 rpm
